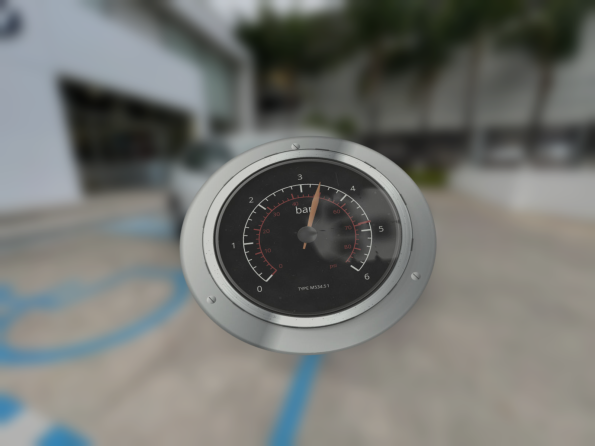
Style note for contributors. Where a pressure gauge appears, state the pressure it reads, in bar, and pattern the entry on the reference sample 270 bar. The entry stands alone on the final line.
3.4 bar
